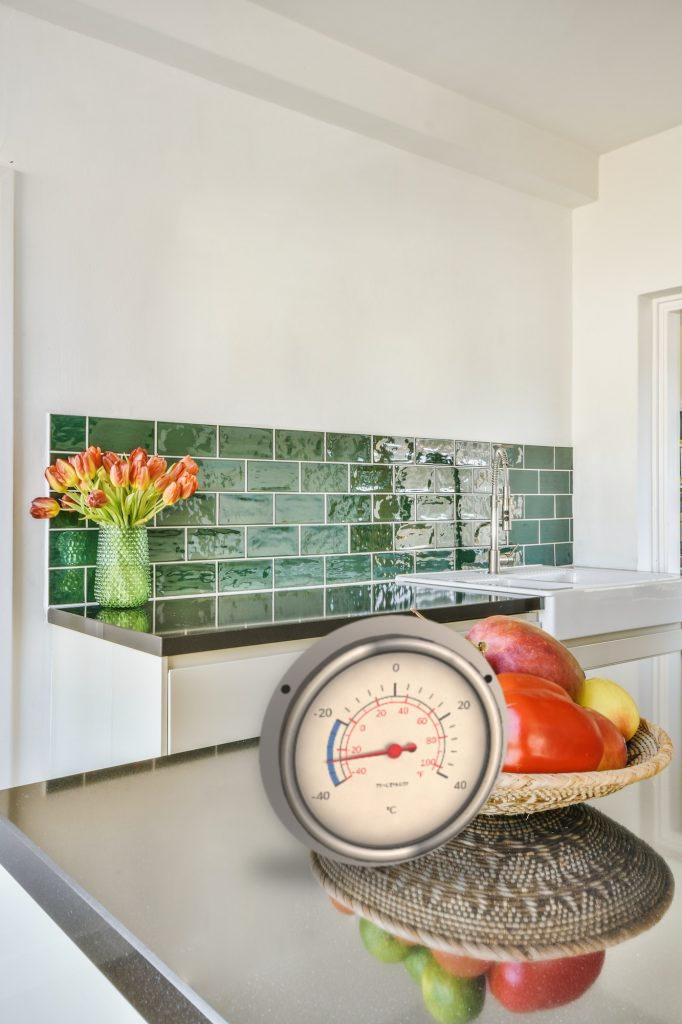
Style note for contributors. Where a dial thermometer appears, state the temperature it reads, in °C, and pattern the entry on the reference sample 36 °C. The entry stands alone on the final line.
-32 °C
